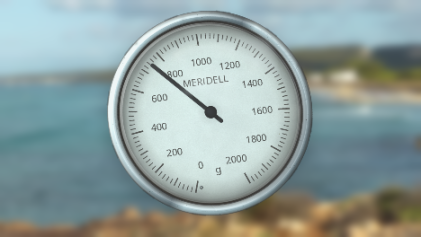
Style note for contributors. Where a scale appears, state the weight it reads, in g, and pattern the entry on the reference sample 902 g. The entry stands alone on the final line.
740 g
